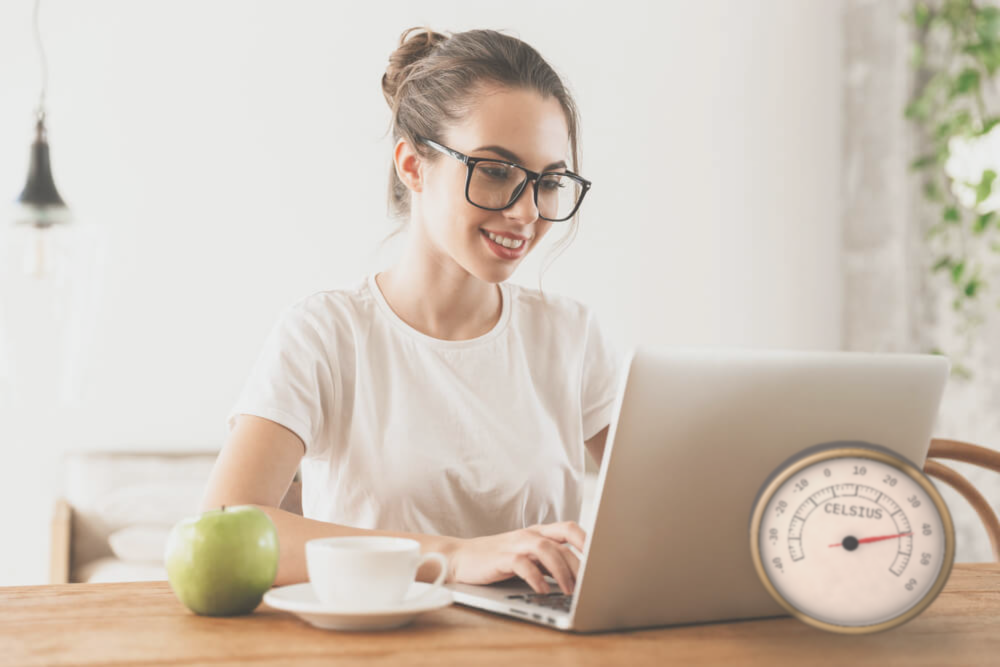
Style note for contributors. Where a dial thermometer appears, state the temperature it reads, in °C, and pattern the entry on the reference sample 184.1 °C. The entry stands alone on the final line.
40 °C
